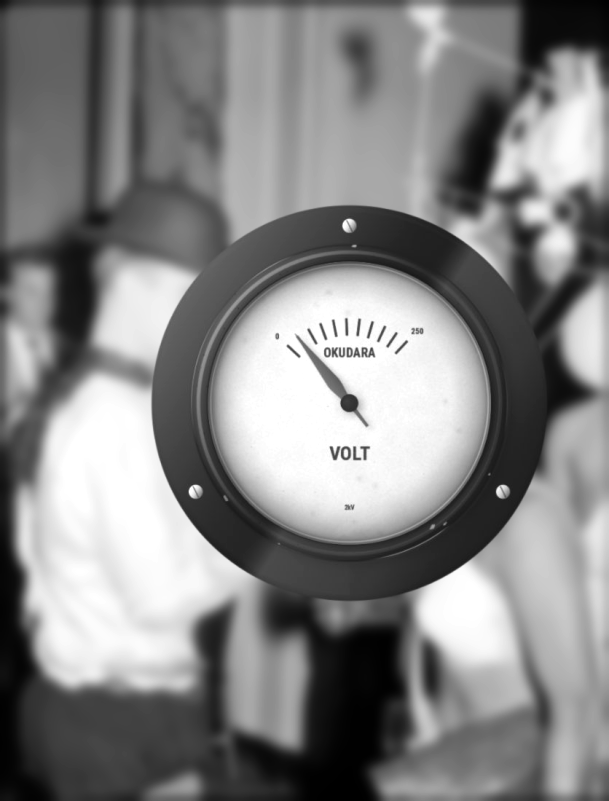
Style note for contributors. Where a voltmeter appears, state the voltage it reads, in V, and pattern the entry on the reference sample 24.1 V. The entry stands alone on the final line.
25 V
